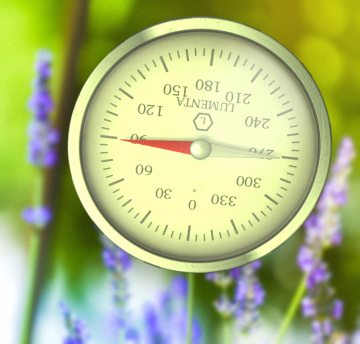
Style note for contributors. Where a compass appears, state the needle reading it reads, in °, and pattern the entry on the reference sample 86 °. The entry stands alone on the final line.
90 °
